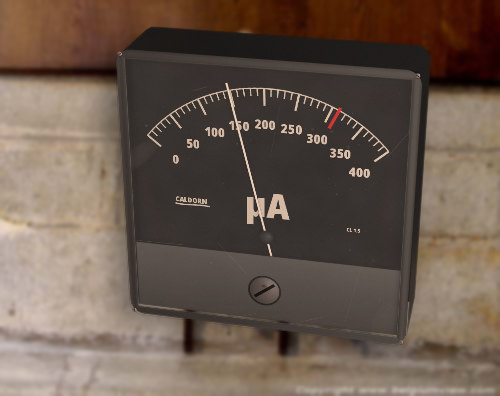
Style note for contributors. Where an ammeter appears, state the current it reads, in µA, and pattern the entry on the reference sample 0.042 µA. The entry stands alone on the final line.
150 µA
